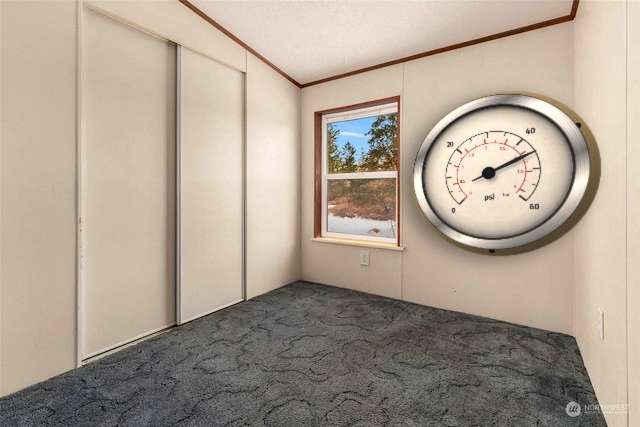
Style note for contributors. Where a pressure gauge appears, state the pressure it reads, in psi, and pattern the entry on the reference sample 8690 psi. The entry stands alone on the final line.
45 psi
